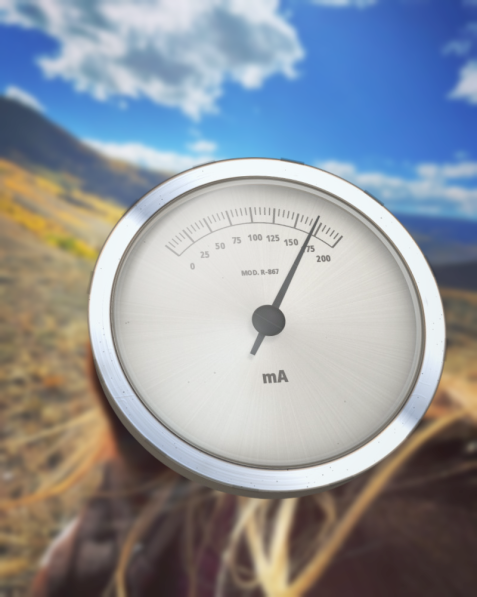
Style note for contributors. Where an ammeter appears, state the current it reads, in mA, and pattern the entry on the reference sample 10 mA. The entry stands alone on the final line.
170 mA
